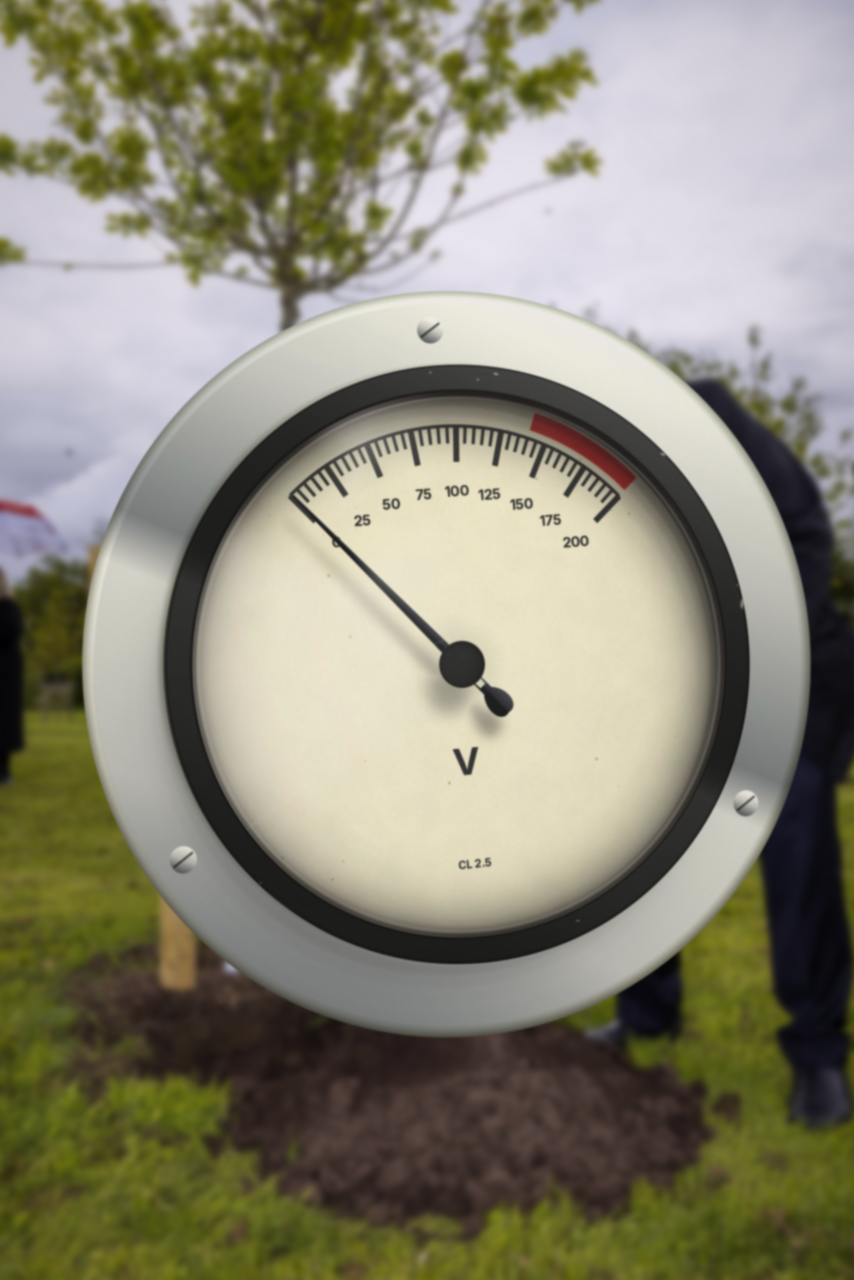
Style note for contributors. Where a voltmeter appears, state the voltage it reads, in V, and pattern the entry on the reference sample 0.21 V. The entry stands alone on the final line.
0 V
